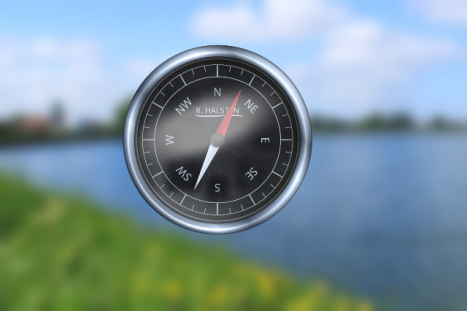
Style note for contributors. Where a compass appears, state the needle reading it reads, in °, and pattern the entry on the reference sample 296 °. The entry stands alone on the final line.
25 °
